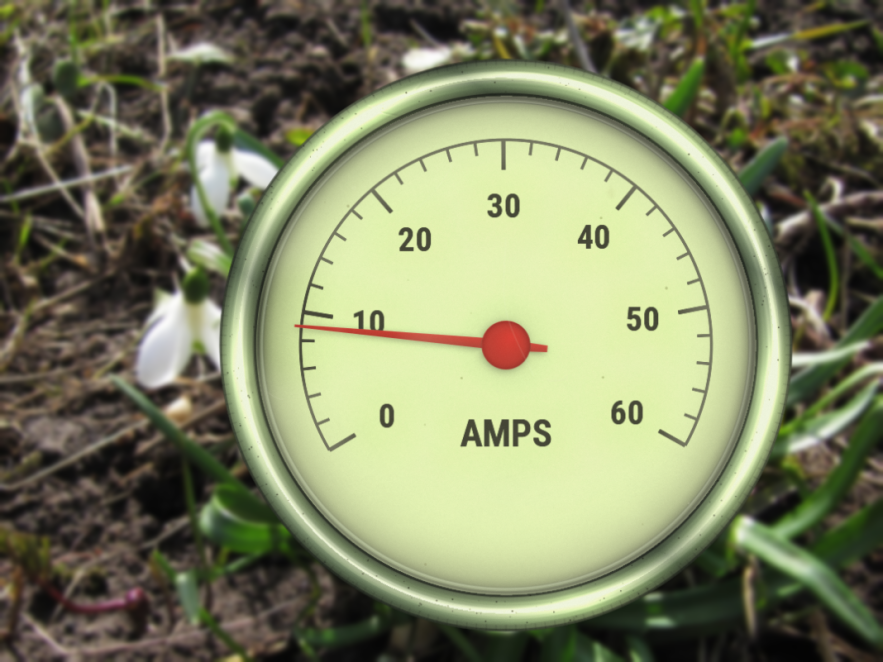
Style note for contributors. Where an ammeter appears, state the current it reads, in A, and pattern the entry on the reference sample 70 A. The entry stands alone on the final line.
9 A
